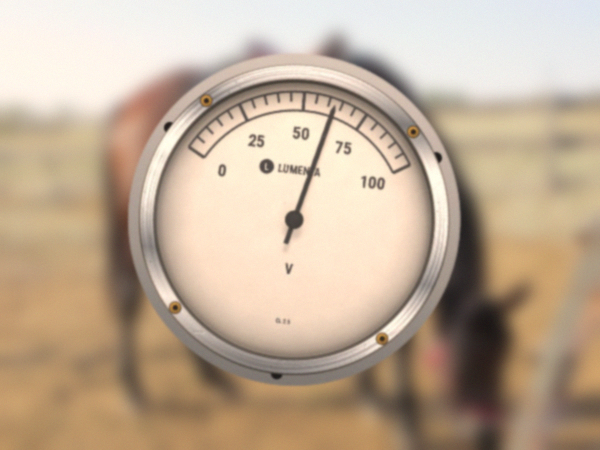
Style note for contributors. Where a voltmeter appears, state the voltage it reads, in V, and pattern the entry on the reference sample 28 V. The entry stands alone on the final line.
62.5 V
